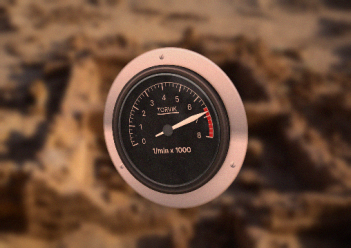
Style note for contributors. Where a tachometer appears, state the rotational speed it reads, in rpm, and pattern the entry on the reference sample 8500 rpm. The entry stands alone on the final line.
6800 rpm
